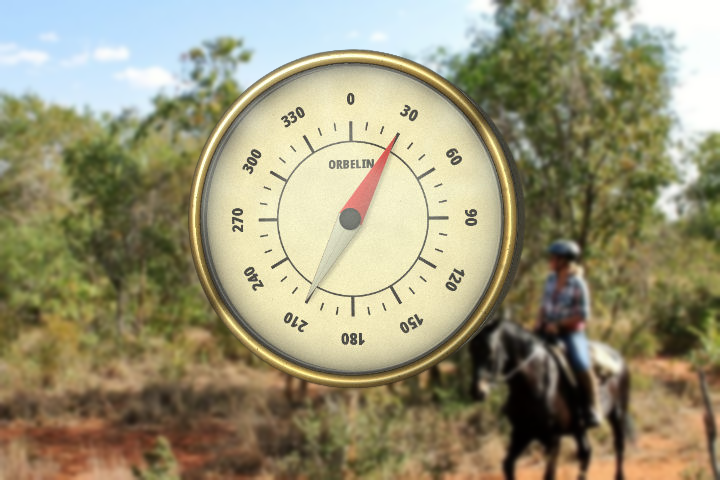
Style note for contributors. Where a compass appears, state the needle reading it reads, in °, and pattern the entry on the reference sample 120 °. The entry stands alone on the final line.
30 °
